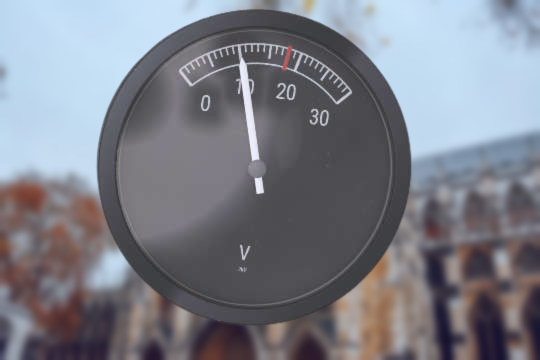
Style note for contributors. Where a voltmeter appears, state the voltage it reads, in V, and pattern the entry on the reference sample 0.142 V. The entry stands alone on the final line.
10 V
